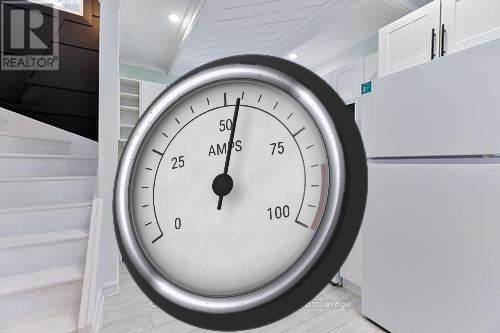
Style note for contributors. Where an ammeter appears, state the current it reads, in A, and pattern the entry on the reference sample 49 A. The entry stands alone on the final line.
55 A
